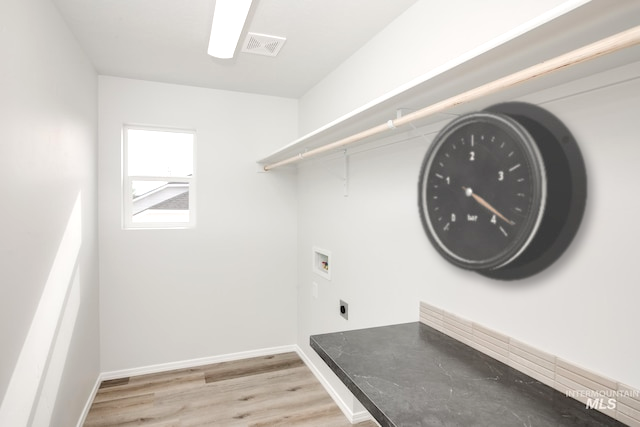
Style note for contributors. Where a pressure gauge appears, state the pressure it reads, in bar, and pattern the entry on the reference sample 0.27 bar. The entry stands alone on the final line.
3.8 bar
